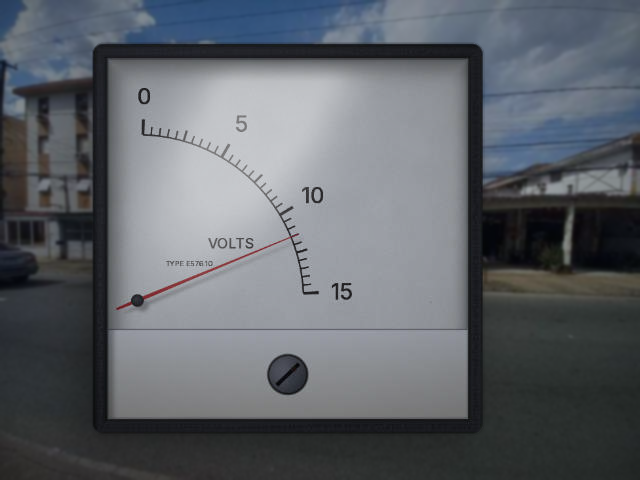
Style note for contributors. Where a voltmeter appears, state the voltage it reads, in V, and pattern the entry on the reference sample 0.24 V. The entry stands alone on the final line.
11.5 V
